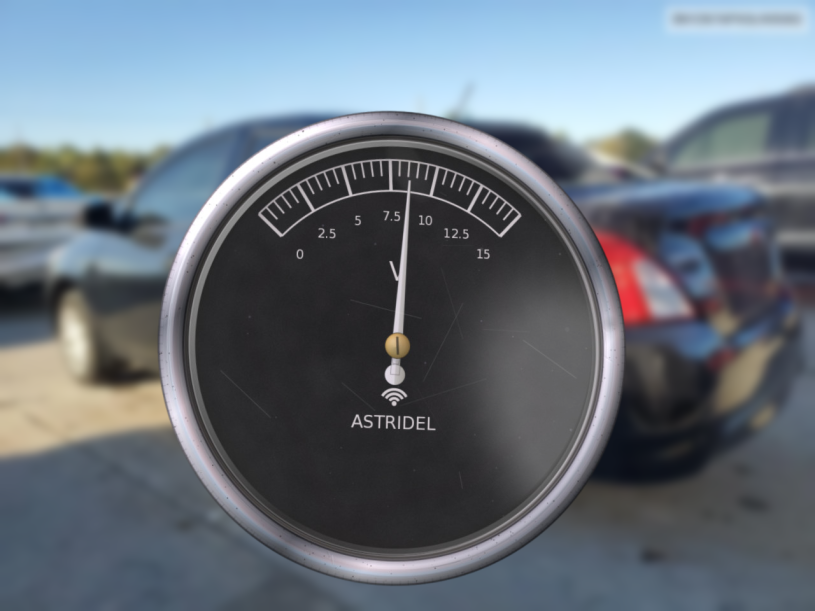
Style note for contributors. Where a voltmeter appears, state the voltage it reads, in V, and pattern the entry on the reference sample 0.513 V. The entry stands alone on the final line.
8.5 V
